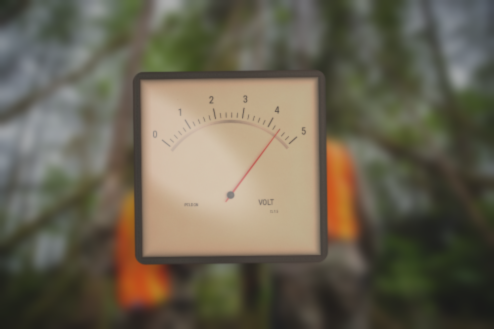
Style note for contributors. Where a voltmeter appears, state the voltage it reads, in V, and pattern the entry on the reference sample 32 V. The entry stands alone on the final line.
4.4 V
